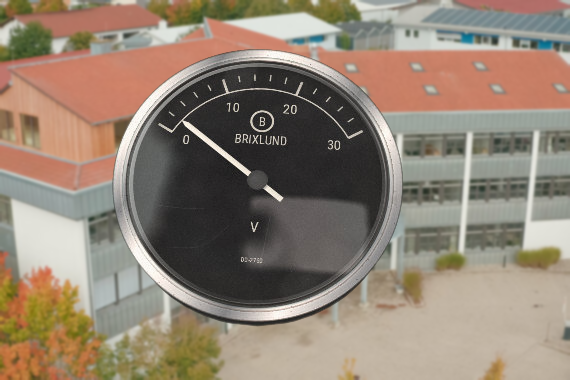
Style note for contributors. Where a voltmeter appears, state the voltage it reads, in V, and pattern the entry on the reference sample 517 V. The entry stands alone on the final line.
2 V
